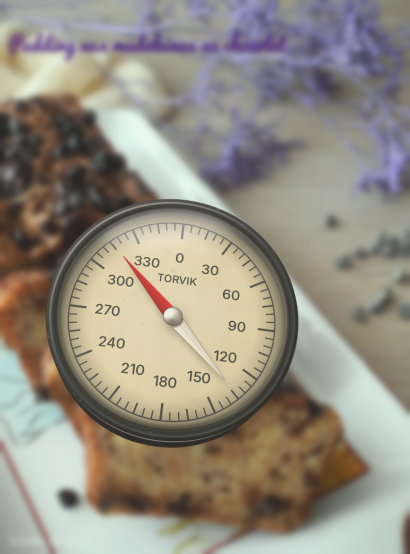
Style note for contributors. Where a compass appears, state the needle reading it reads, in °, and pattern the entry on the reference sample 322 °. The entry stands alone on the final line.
315 °
